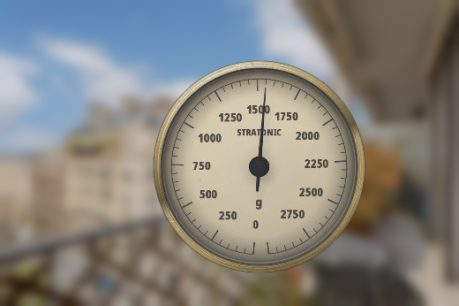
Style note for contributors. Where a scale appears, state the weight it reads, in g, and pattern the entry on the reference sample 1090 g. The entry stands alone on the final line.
1550 g
